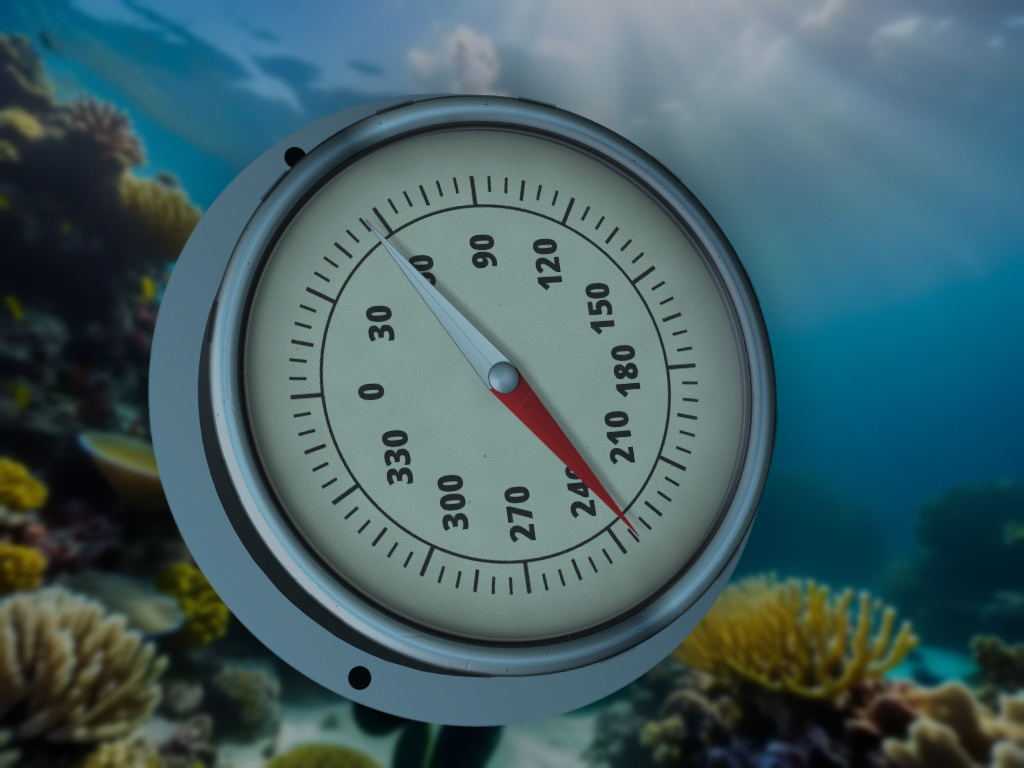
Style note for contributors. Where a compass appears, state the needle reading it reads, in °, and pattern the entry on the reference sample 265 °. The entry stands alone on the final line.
235 °
